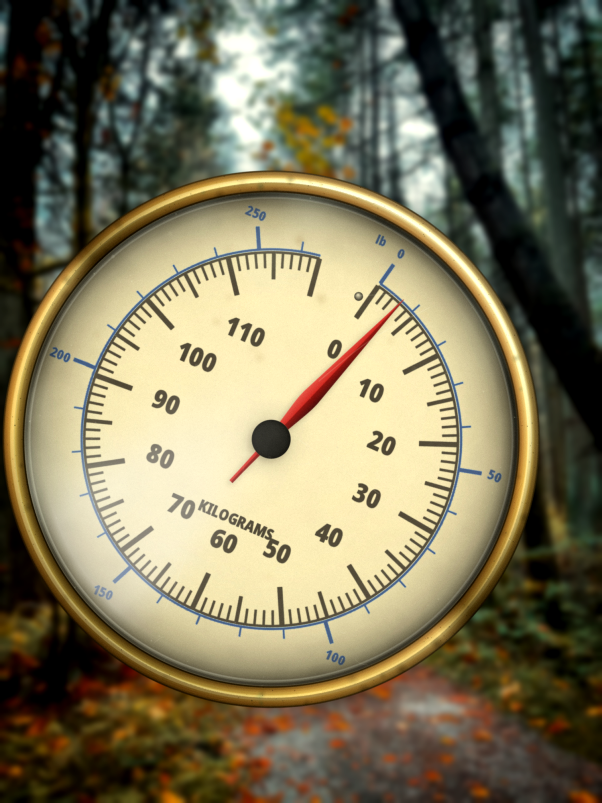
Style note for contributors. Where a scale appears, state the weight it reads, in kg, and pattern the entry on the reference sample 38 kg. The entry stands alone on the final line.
3 kg
